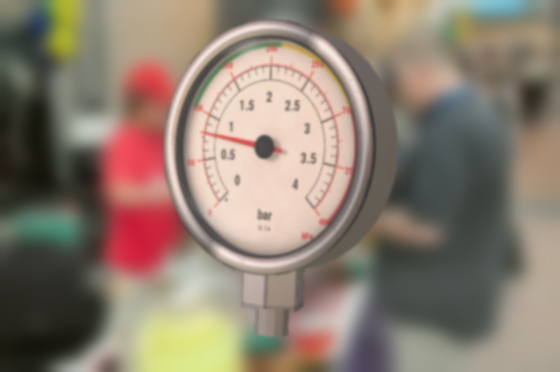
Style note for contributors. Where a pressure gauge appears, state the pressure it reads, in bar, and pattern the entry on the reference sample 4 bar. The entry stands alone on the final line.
0.8 bar
